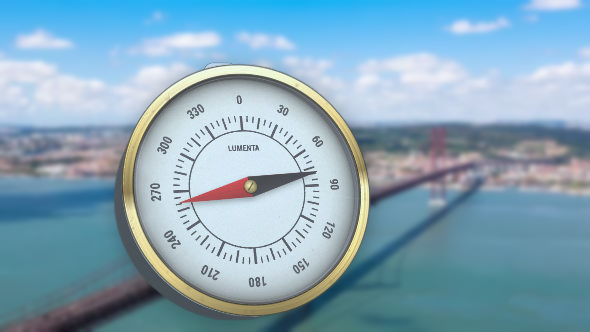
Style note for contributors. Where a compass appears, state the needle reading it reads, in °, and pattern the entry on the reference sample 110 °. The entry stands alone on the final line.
260 °
